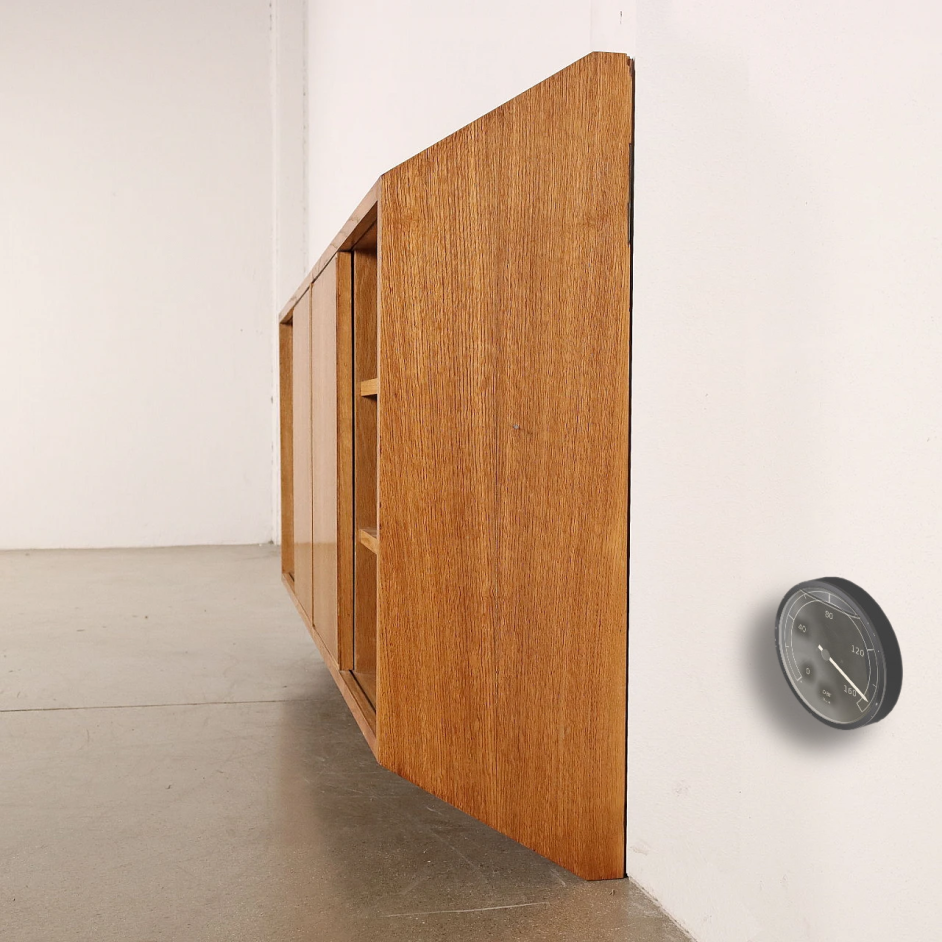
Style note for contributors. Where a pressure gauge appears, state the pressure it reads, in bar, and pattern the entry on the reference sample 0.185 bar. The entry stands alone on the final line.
150 bar
